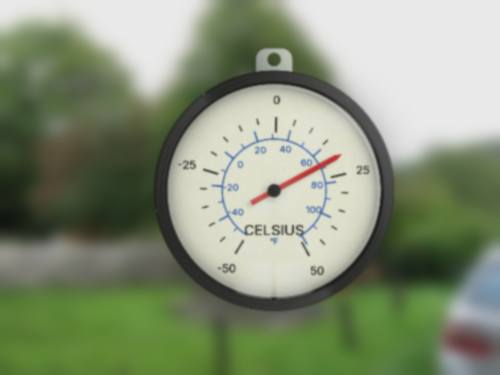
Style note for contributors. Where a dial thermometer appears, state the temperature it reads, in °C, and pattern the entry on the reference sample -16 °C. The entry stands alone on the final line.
20 °C
